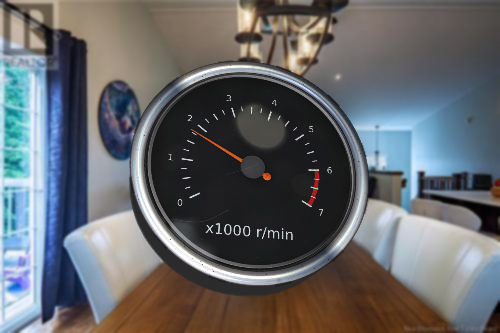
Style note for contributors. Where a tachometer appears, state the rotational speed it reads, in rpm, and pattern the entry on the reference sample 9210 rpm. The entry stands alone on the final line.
1750 rpm
